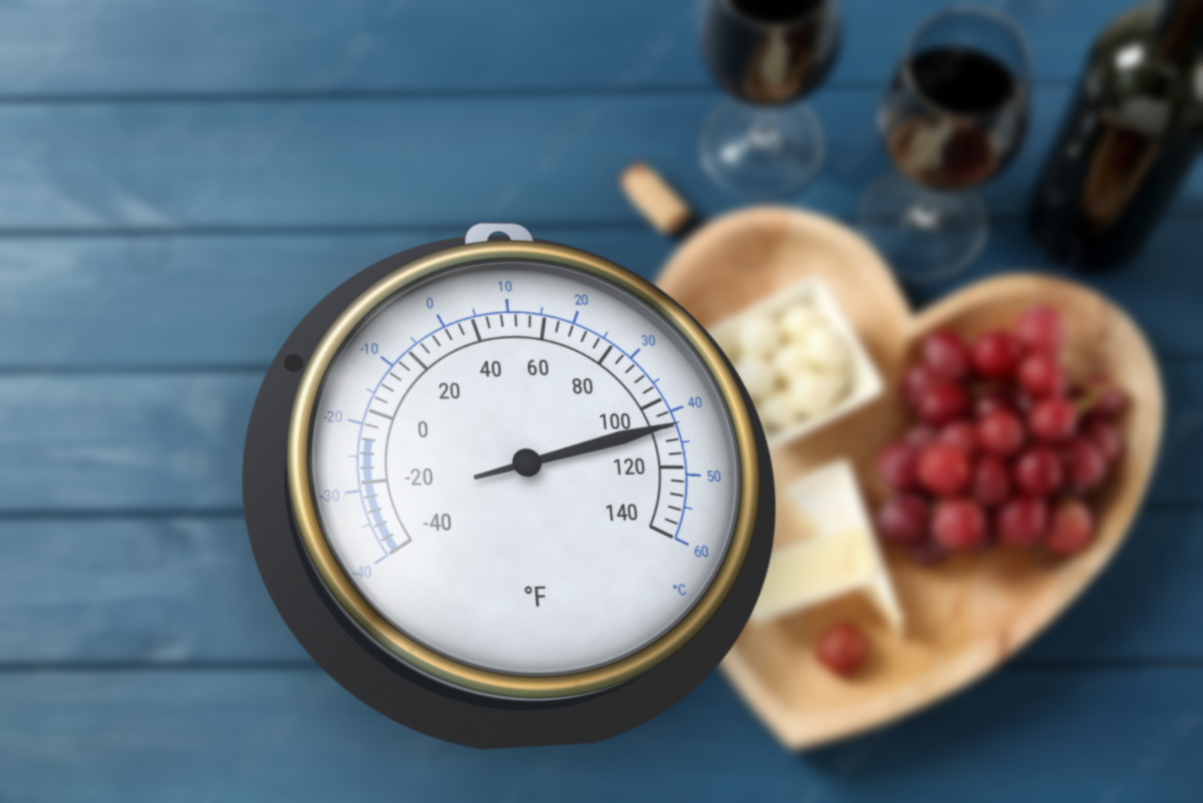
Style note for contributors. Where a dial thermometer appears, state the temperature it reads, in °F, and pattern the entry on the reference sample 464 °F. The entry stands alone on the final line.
108 °F
